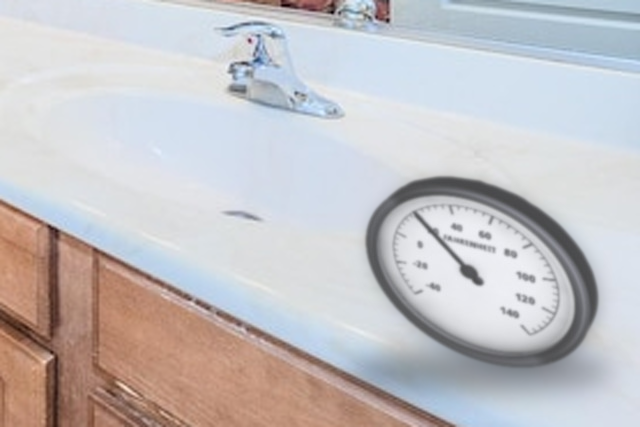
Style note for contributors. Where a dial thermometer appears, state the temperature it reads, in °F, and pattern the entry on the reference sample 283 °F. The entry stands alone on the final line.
20 °F
